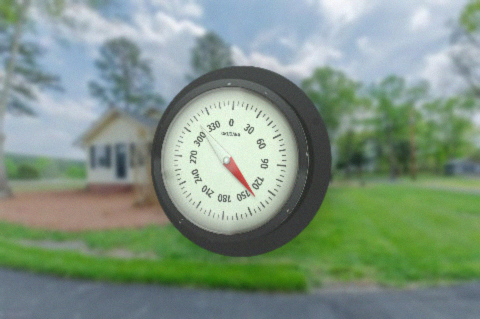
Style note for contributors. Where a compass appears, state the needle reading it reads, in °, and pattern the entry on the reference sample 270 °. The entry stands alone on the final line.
135 °
